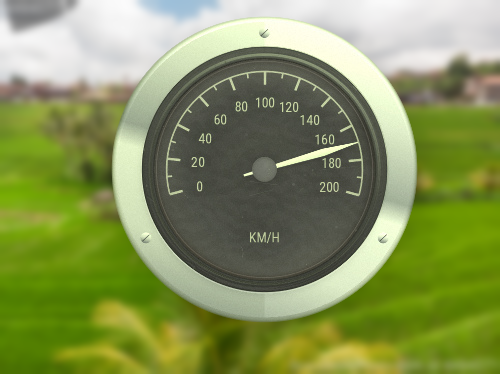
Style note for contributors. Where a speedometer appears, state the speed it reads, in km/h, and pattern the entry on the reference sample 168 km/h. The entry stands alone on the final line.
170 km/h
